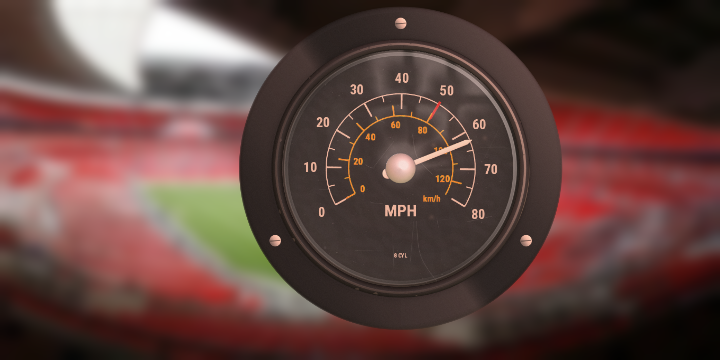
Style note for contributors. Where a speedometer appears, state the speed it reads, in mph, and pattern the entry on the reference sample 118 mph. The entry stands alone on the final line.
62.5 mph
